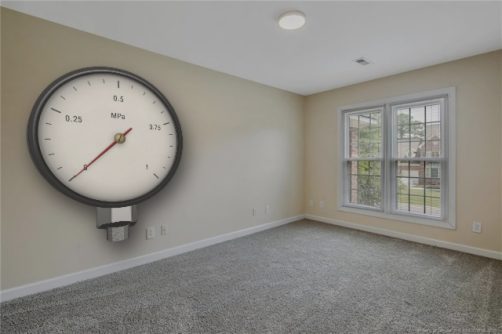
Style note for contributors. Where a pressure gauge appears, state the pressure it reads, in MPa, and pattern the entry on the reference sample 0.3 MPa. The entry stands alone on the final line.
0 MPa
